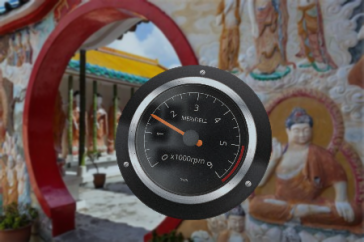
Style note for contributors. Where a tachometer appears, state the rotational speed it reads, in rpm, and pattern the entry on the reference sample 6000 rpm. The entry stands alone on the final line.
1500 rpm
